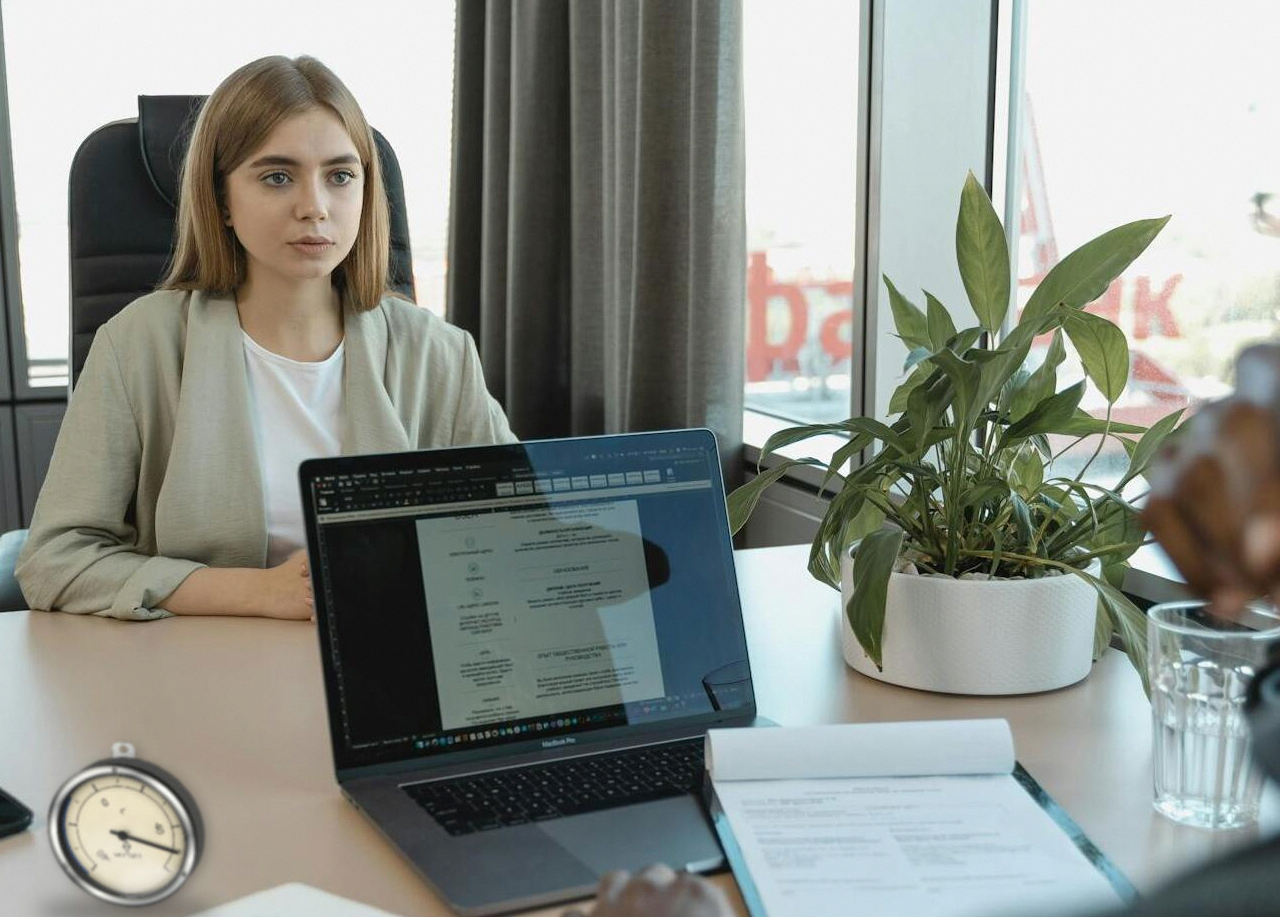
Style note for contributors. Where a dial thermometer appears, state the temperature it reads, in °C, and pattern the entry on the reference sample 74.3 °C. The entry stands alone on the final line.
50 °C
